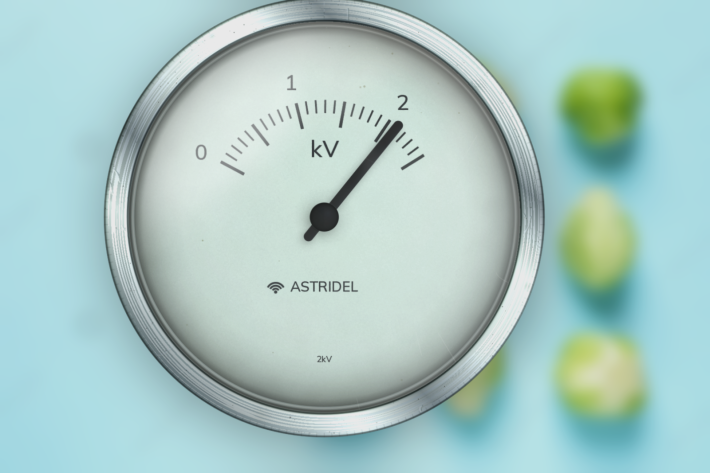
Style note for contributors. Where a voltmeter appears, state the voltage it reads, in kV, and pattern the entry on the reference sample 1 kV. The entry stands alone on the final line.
2.1 kV
